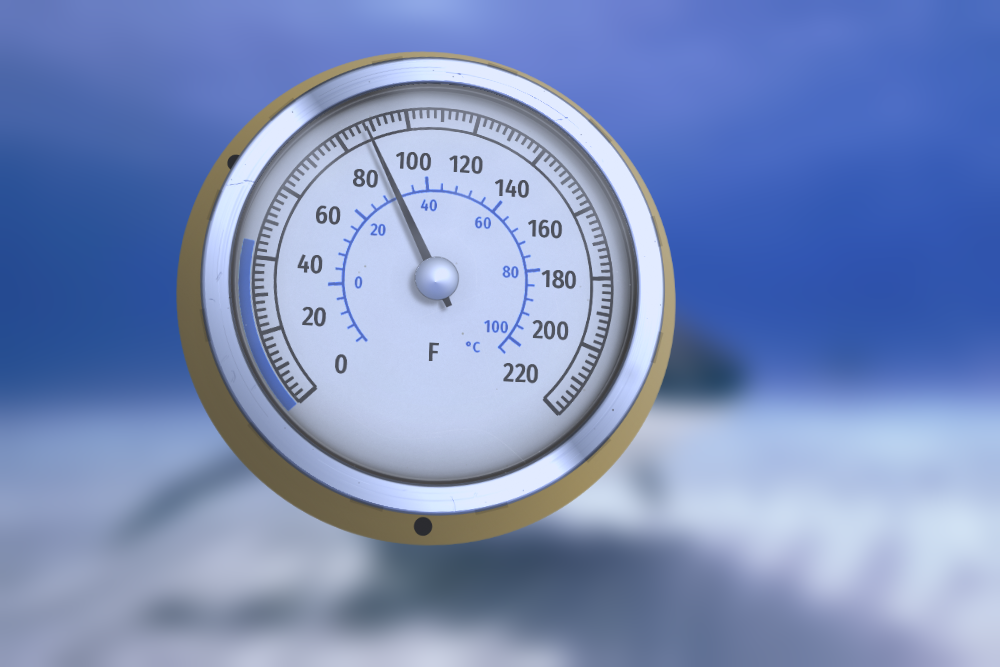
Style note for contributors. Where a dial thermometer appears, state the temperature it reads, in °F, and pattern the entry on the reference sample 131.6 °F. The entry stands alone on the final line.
88 °F
